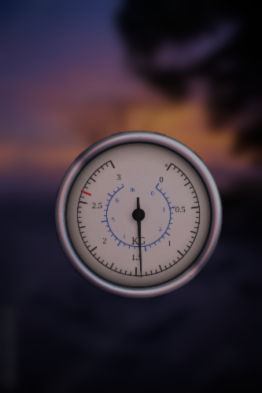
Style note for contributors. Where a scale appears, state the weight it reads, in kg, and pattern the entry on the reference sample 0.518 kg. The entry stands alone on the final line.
1.45 kg
